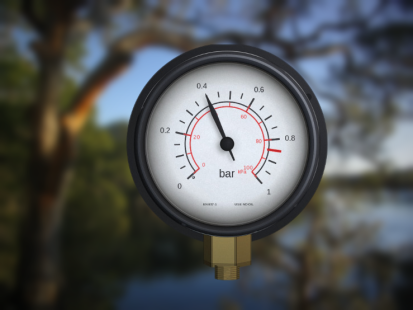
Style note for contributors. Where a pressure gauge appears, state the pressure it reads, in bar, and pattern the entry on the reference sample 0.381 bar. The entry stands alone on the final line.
0.4 bar
